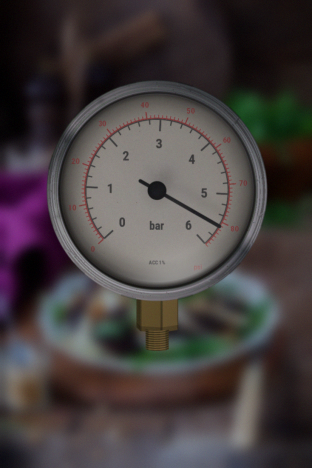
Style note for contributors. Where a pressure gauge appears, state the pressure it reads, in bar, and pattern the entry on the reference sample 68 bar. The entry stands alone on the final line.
5.6 bar
